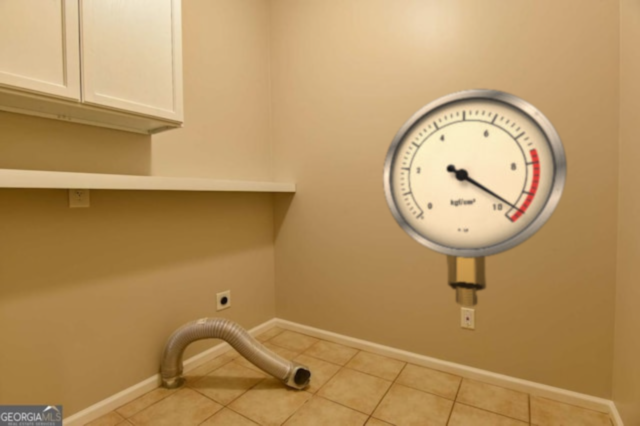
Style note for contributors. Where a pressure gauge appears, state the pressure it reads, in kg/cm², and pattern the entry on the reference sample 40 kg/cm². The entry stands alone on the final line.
9.6 kg/cm²
